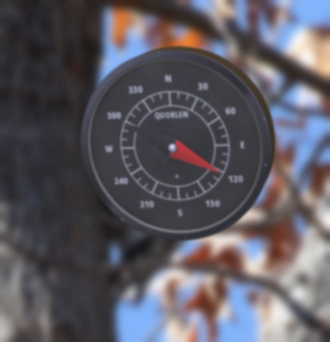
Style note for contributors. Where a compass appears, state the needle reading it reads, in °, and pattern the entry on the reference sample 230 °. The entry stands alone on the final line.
120 °
